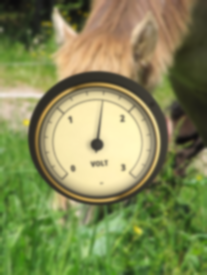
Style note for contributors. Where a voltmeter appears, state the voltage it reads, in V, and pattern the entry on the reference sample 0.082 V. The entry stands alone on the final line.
1.6 V
